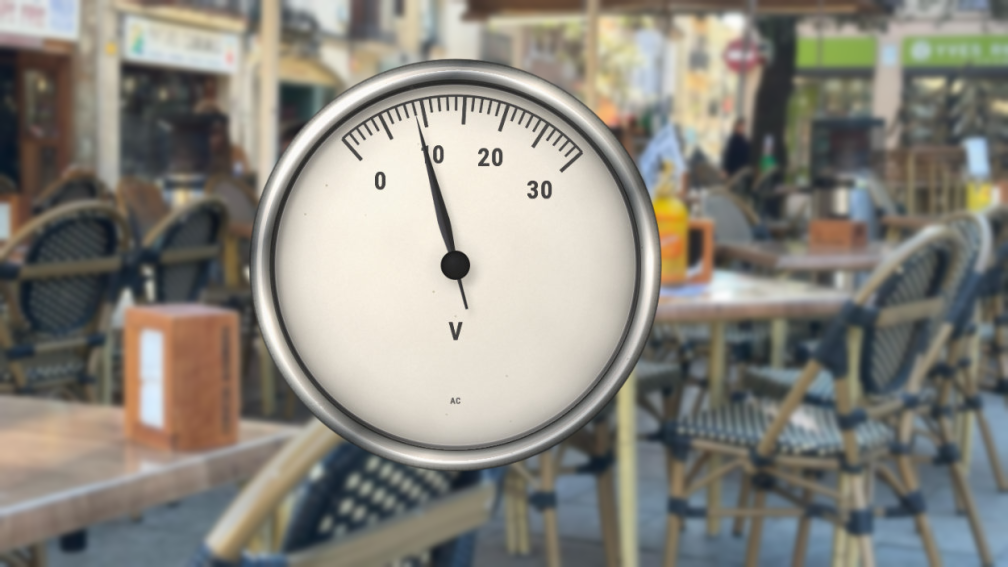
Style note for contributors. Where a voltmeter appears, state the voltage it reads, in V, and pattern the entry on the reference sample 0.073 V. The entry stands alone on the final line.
9 V
